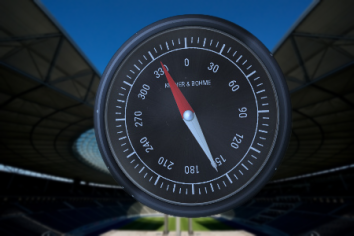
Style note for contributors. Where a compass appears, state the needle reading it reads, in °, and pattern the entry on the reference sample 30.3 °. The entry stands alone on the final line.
335 °
